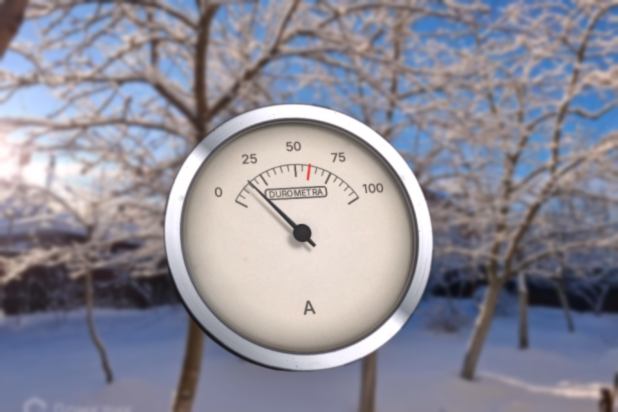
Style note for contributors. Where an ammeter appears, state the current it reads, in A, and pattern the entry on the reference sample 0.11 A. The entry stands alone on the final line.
15 A
